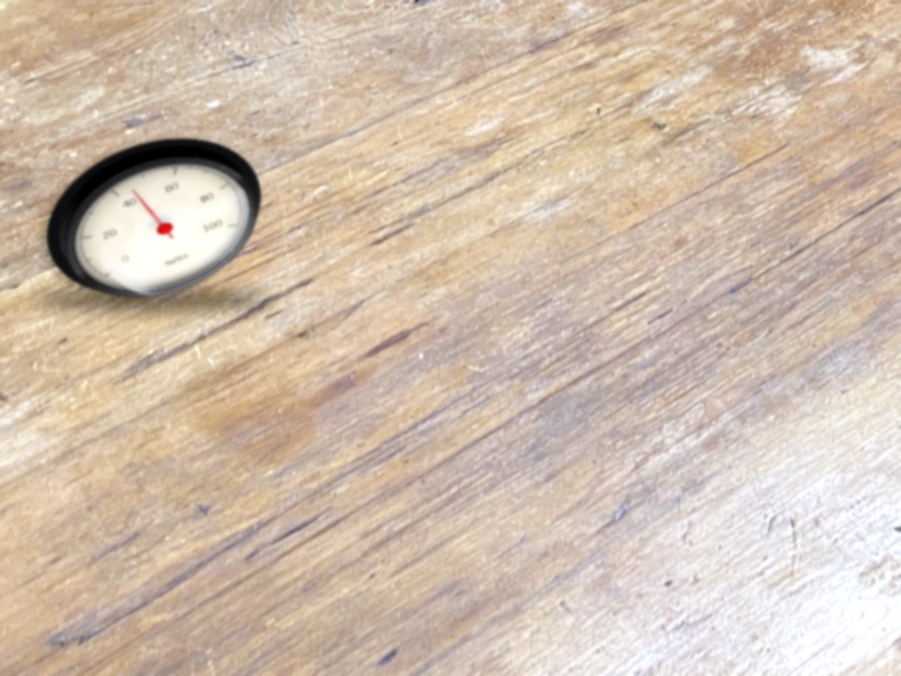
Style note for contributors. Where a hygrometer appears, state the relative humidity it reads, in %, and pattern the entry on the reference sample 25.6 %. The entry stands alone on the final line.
45 %
